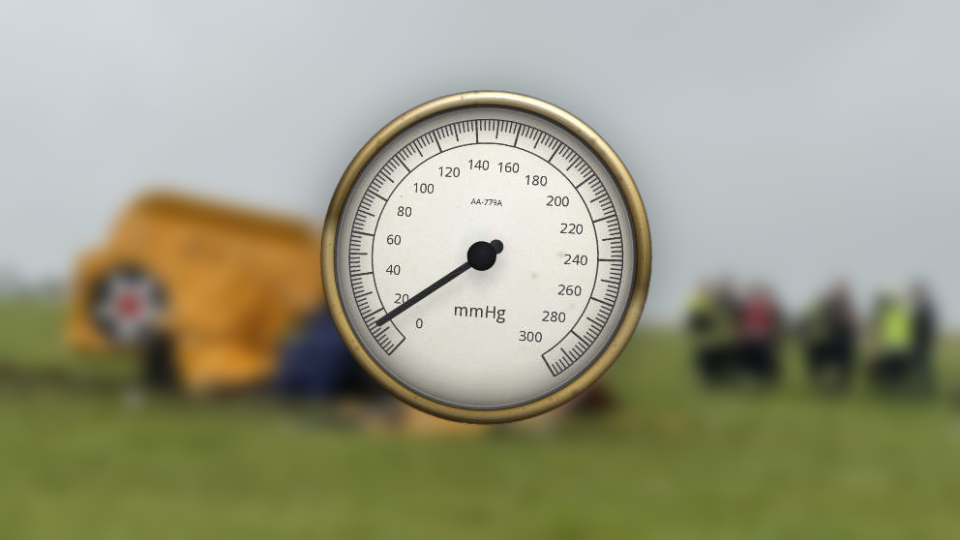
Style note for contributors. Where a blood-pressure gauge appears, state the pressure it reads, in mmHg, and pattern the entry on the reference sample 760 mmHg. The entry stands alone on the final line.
14 mmHg
